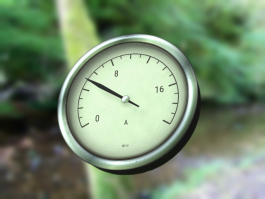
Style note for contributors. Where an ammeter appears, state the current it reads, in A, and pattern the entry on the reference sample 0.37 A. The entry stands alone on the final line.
5 A
